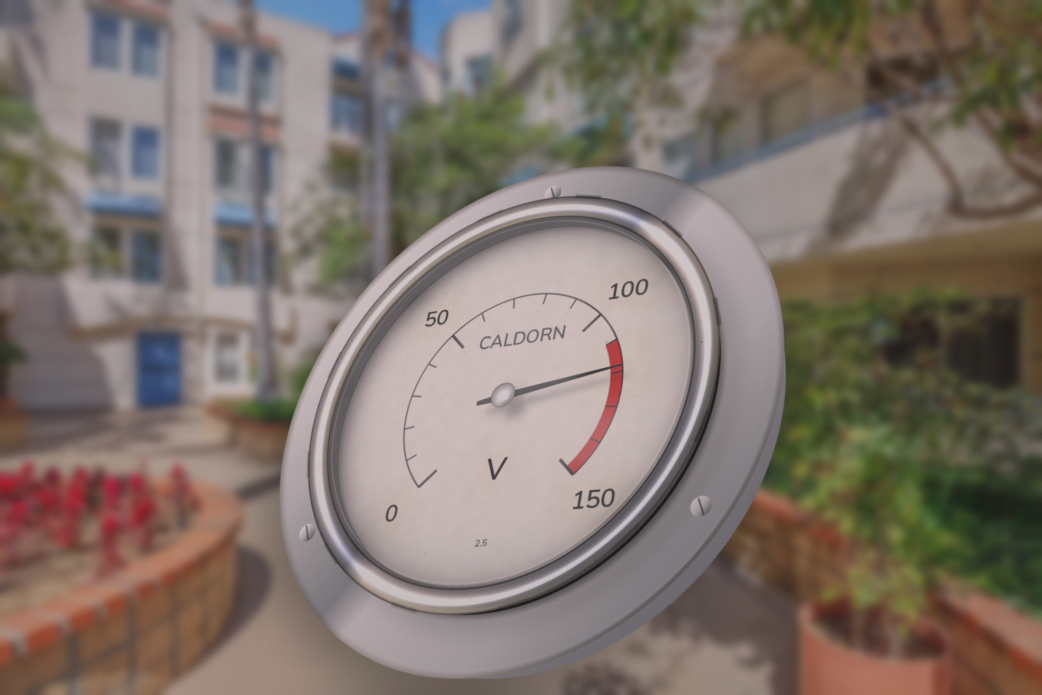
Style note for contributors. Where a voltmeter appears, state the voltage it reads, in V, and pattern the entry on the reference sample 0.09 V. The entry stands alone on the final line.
120 V
